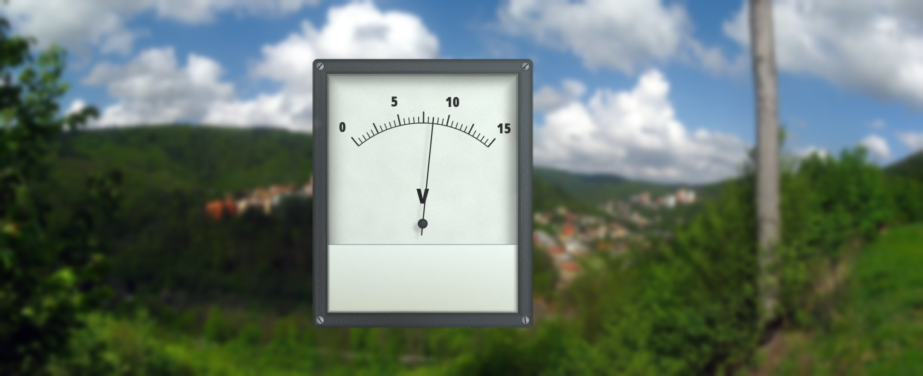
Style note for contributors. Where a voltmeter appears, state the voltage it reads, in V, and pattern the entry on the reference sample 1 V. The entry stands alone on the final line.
8.5 V
